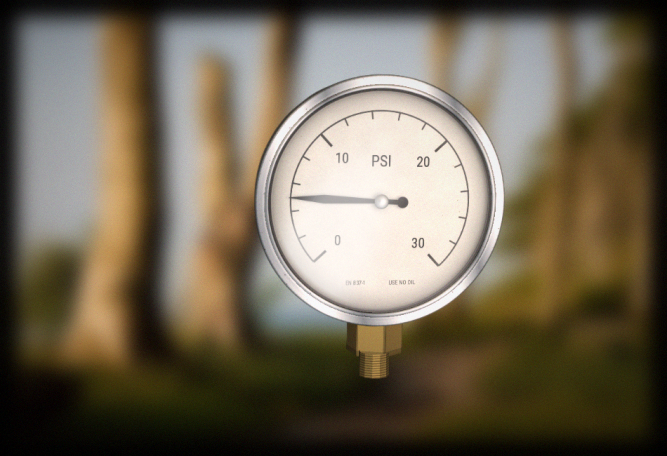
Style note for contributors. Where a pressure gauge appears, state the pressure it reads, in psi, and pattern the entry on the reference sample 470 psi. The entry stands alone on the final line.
5 psi
